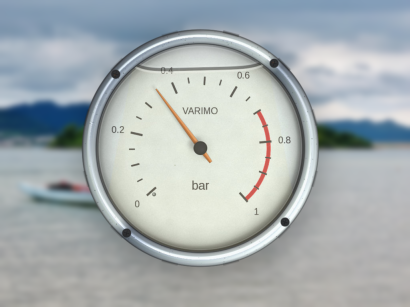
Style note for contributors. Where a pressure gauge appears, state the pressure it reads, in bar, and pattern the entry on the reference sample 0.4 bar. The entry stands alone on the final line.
0.35 bar
